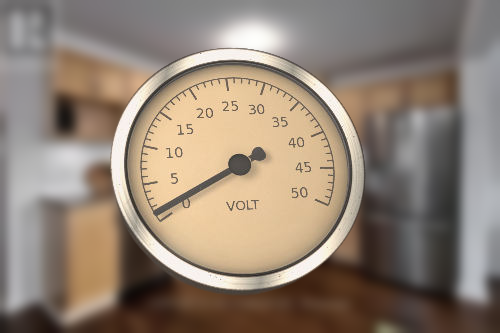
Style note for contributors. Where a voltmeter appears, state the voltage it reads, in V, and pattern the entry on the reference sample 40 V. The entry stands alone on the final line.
1 V
